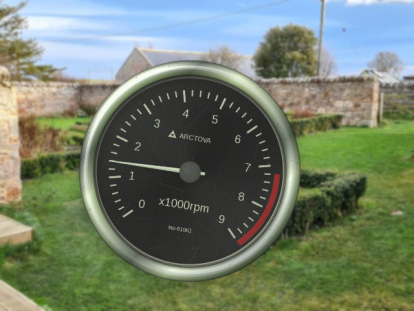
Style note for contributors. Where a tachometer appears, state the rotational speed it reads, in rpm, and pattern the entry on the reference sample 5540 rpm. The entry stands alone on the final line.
1400 rpm
